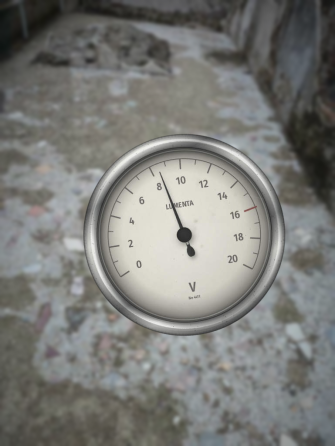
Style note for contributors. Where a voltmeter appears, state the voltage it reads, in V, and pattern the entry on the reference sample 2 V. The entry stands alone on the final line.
8.5 V
